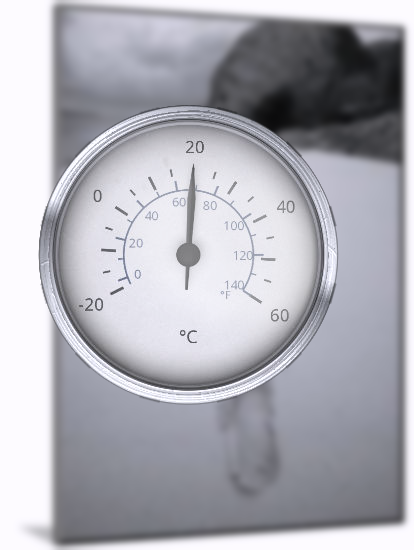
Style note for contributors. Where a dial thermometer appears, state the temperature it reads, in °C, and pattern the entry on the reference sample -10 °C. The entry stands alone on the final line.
20 °C
